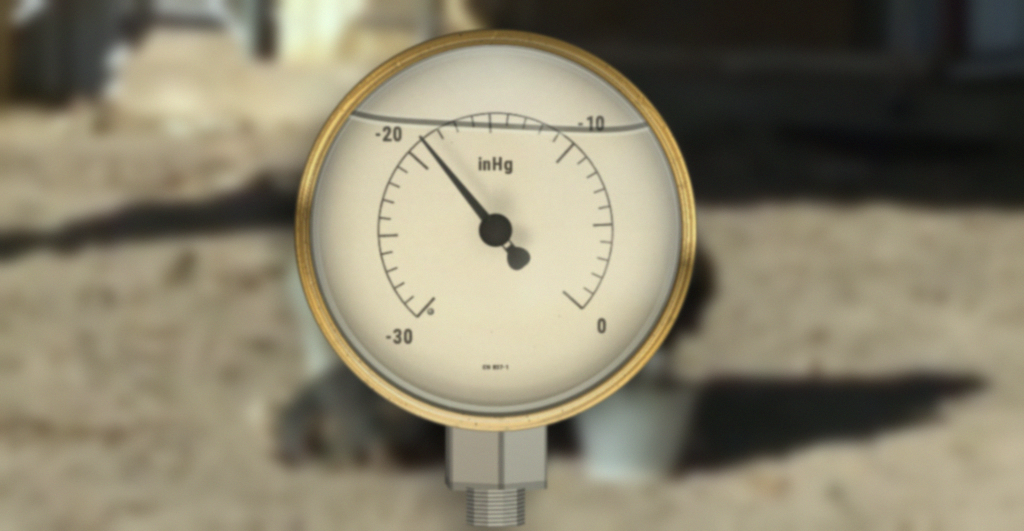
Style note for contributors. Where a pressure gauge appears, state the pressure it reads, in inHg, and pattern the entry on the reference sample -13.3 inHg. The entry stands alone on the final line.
-19 inHg
